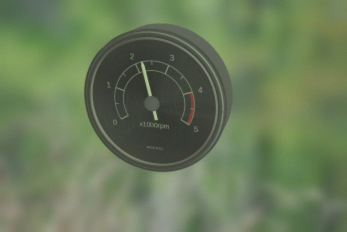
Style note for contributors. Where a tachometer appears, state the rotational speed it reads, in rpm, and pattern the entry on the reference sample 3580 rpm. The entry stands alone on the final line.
2250 rpm
